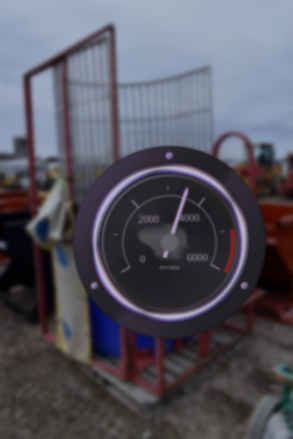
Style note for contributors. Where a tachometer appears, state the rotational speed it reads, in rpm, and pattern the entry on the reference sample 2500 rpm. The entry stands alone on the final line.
3500 rpm
